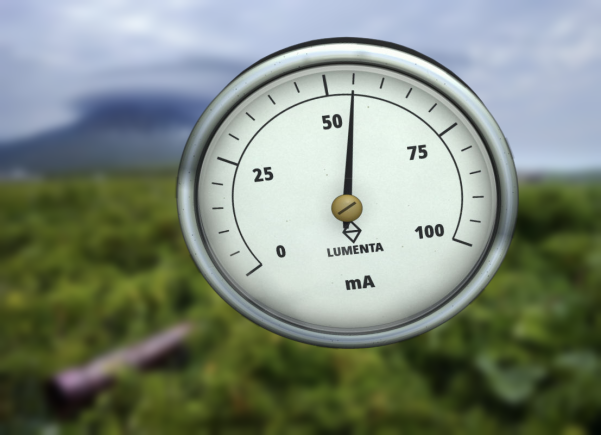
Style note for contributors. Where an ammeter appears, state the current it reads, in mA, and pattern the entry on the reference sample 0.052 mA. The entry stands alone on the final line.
55 mA
